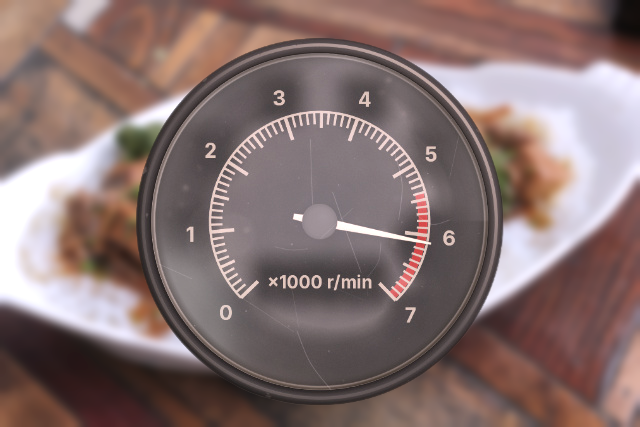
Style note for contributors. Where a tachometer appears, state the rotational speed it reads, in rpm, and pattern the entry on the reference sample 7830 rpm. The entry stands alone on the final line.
6100 rpm
